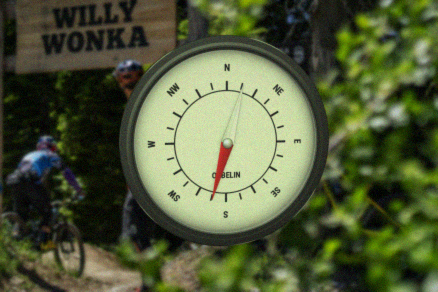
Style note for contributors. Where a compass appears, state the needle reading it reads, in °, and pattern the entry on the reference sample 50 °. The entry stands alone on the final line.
195 °
